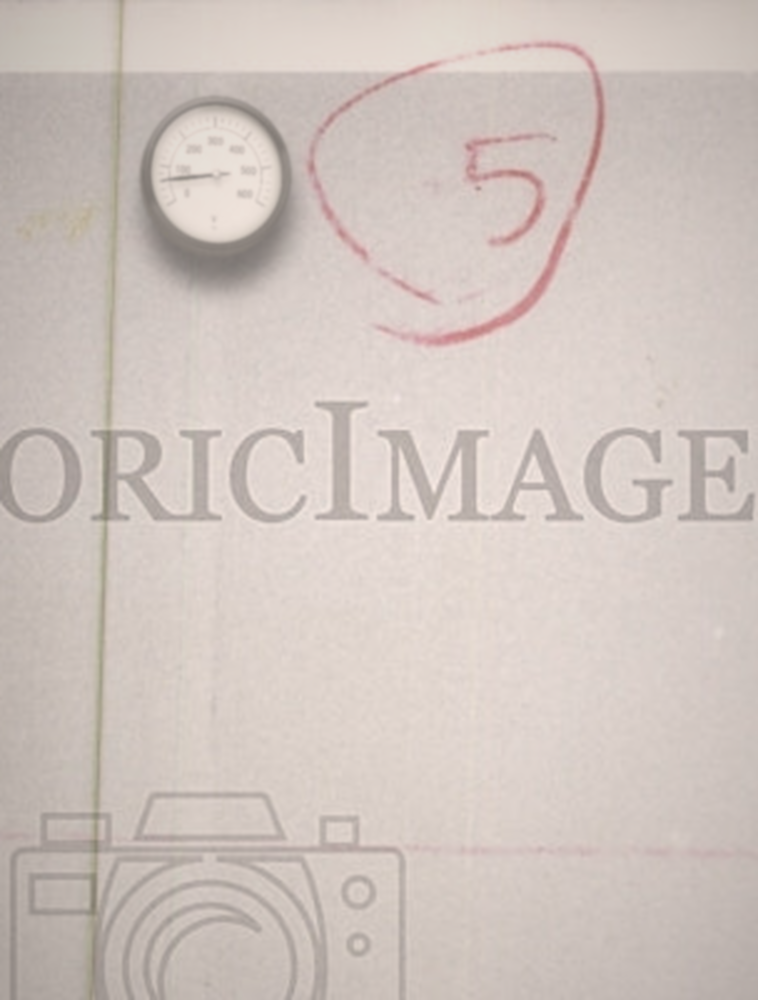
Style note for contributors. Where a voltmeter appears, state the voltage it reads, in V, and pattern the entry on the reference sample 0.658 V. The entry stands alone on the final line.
60 V
